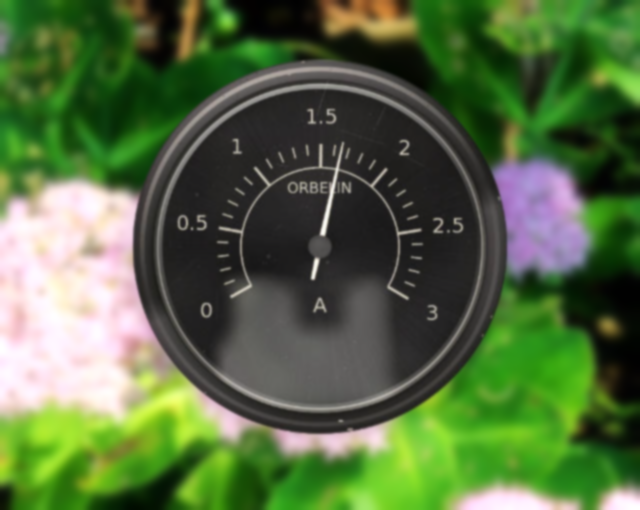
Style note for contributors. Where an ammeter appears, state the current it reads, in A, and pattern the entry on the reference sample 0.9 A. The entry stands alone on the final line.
1.65 A
